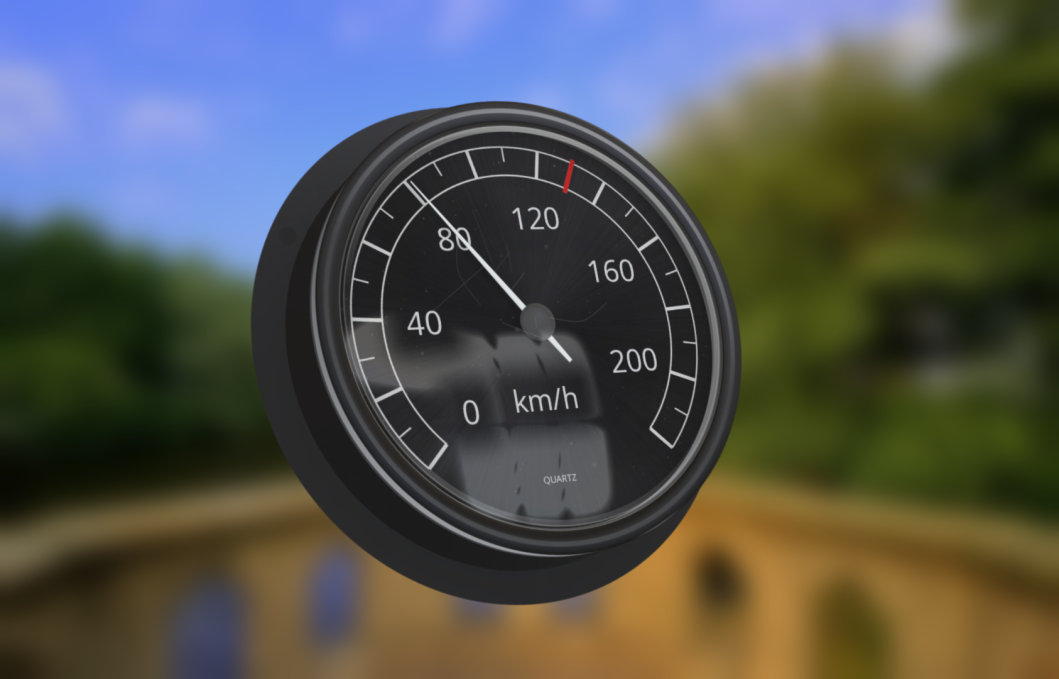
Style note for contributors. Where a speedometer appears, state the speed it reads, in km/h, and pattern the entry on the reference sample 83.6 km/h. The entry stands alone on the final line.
80 km/h
